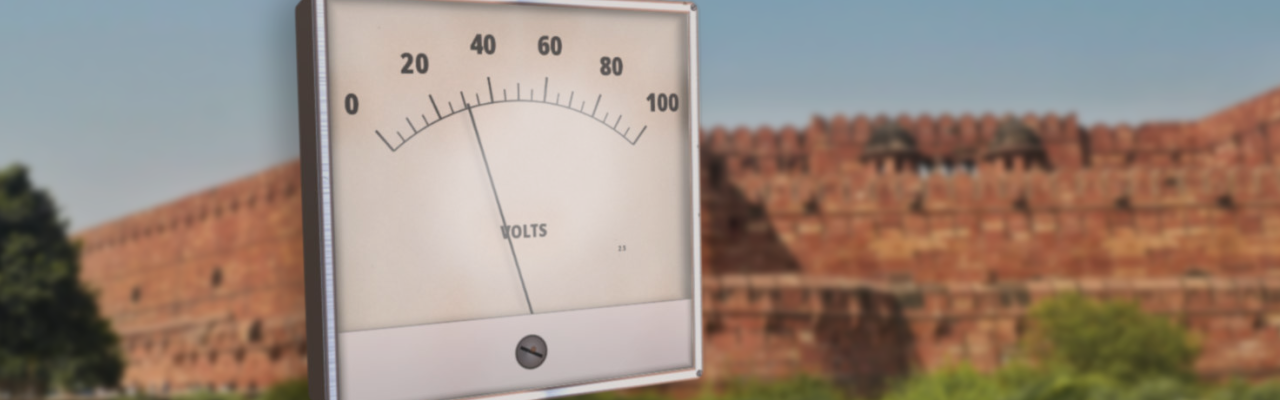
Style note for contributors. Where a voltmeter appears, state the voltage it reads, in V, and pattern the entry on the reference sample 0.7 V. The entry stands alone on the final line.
30 V
